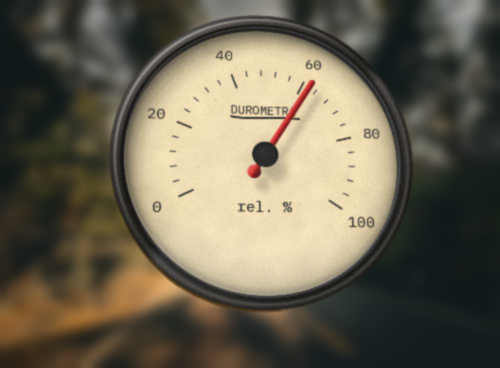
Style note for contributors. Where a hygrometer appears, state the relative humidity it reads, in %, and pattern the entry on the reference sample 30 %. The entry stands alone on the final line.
62 %
